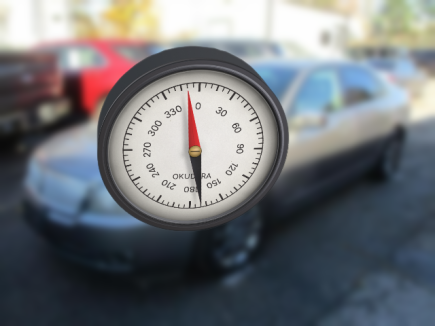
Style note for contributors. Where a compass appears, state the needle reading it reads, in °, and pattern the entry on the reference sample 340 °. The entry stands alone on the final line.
350 °
